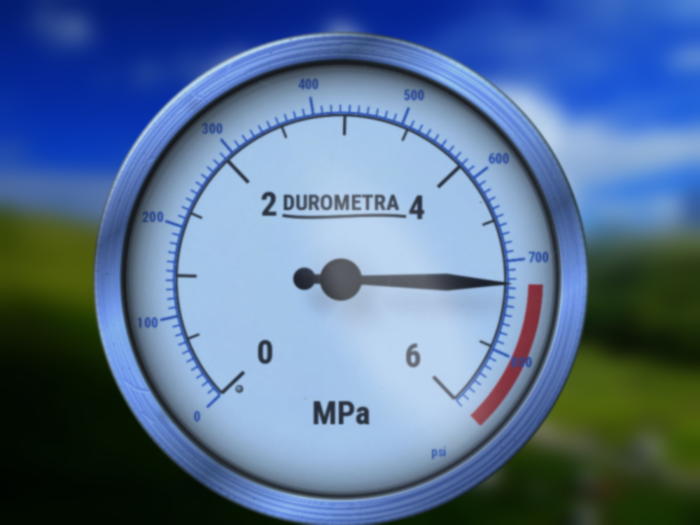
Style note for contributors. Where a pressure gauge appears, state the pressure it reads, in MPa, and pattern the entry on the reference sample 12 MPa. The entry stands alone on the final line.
5 MPa
